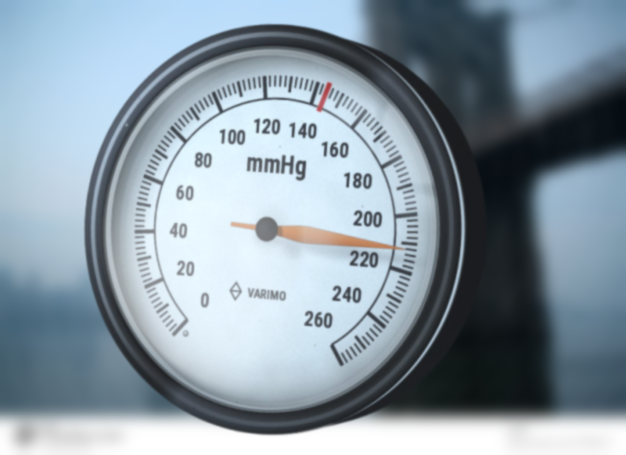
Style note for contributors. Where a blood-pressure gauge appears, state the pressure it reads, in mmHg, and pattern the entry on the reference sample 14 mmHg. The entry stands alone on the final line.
212 mmHg
